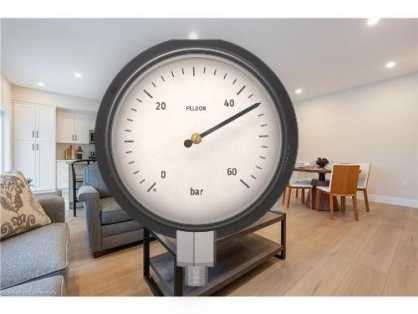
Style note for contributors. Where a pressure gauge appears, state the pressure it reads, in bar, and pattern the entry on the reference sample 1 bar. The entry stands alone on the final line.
44 bar
